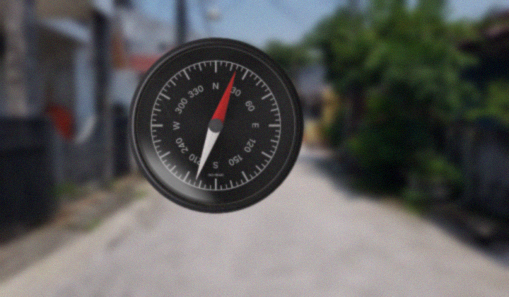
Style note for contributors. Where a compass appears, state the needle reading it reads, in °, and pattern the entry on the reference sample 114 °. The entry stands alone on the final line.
20 °
